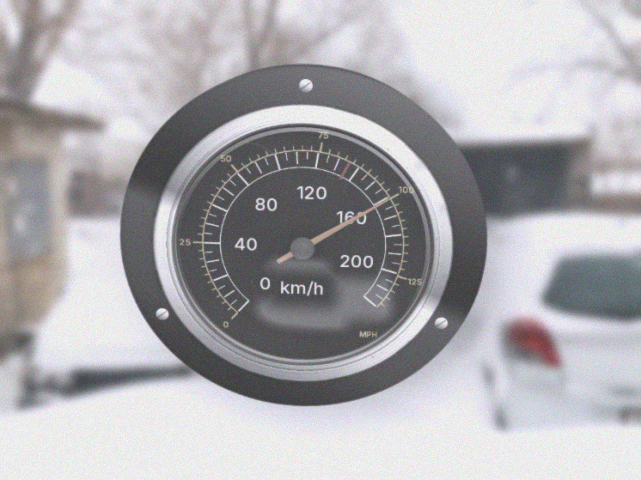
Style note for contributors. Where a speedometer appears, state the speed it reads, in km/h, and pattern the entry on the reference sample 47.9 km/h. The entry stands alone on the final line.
160 km/h
